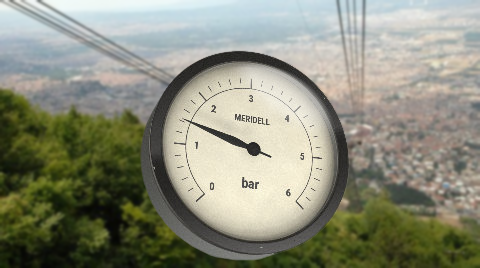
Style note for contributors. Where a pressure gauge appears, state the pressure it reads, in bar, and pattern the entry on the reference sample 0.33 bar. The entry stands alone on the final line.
1.4 bar
